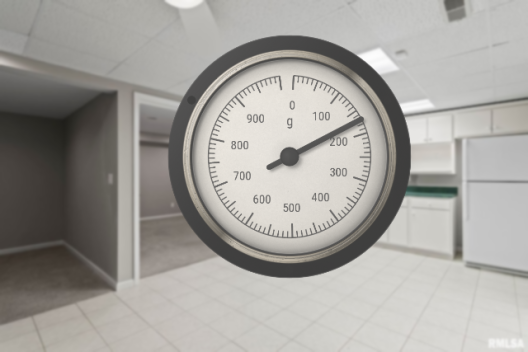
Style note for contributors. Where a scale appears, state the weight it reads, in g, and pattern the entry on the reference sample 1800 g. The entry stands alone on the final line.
170 g
